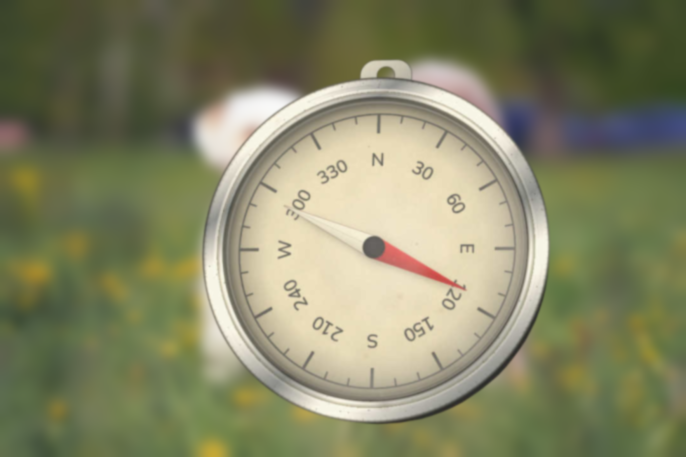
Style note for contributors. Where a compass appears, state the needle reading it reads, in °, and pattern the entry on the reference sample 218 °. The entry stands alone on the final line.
115 °
